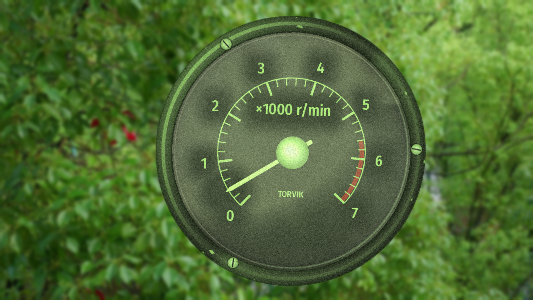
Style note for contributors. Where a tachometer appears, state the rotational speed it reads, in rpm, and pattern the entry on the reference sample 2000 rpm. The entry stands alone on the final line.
400 rpm
